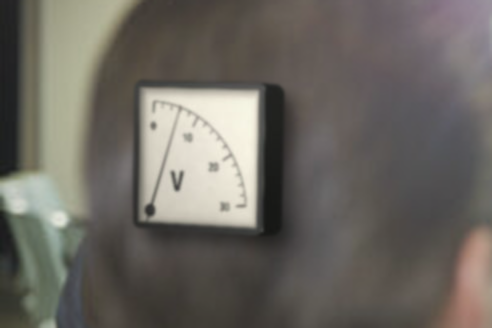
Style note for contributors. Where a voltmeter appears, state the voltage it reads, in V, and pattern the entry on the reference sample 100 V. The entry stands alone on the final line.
6 V
